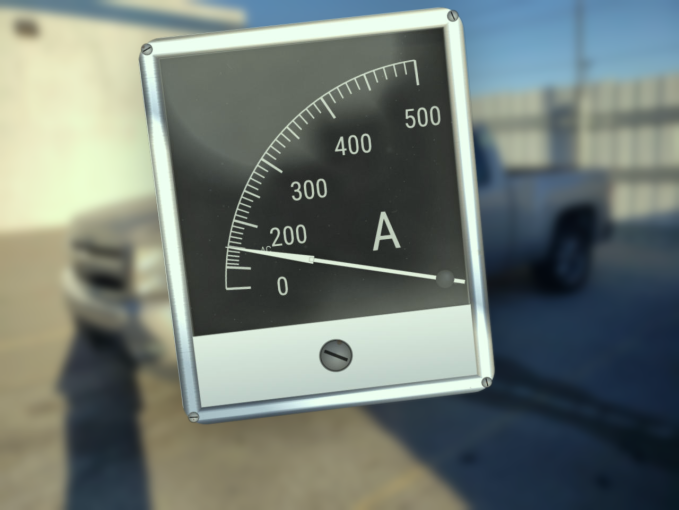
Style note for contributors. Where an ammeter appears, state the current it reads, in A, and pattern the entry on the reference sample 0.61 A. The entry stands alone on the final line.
150 A
